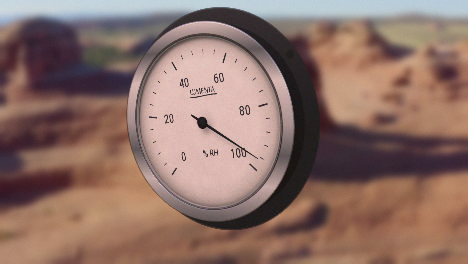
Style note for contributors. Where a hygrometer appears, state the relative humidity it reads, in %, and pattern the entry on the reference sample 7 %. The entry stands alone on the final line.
96 %
